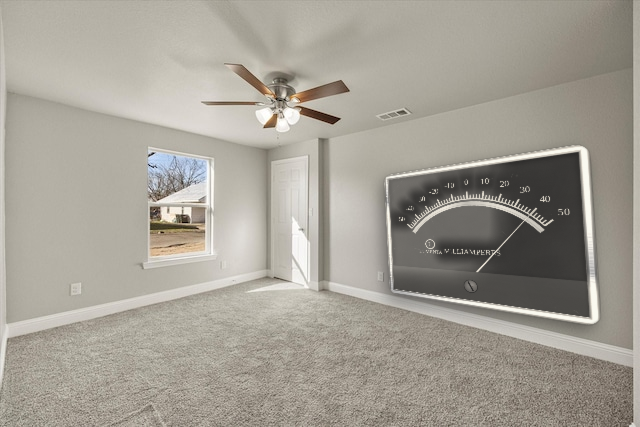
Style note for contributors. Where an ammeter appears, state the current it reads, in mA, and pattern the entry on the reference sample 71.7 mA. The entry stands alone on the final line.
40 mA
